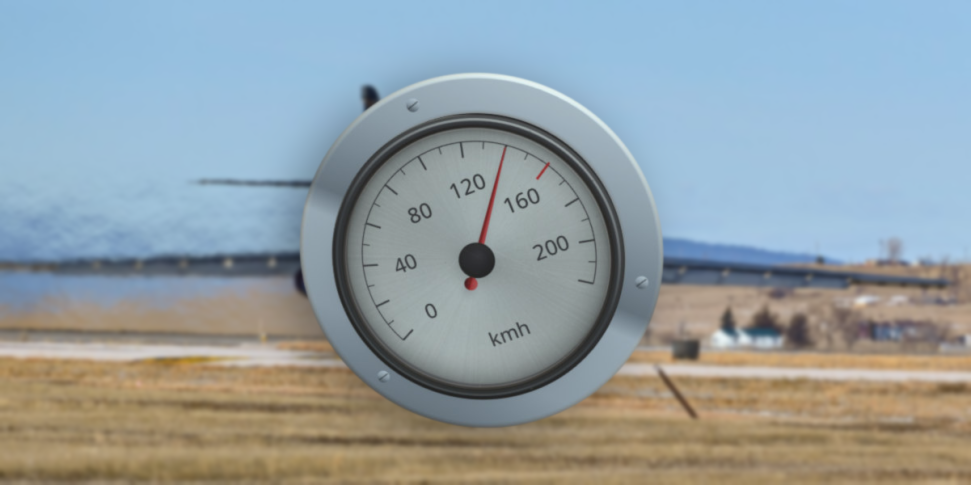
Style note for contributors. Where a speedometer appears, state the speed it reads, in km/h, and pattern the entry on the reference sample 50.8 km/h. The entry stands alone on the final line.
140 km/h
